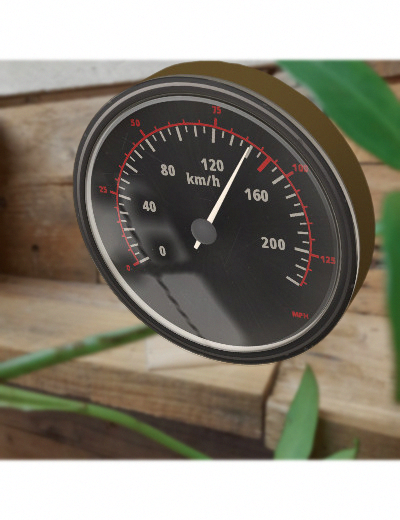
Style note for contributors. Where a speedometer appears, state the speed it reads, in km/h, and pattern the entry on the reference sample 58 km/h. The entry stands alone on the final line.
140 km/h
